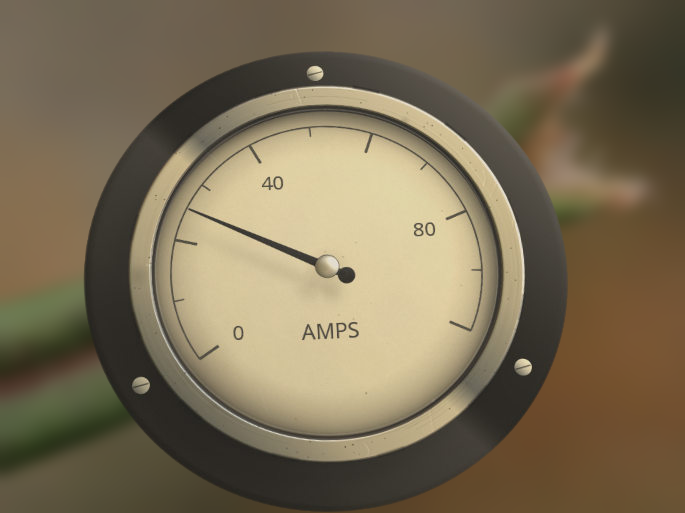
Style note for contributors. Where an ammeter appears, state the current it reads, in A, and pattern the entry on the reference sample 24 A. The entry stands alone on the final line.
25 A
